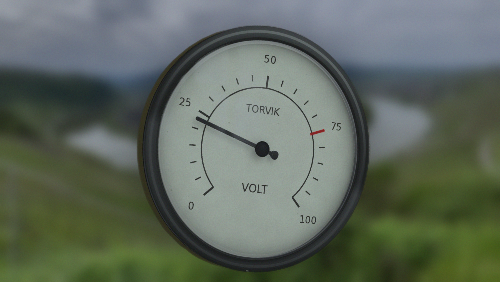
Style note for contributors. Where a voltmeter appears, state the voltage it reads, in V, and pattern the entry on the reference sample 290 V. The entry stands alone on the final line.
22.5 V
